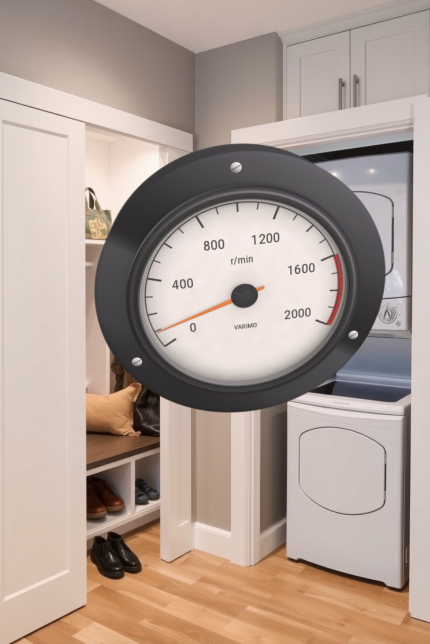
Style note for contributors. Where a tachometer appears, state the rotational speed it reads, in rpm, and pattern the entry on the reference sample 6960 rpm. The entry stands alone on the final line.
100 rpm
